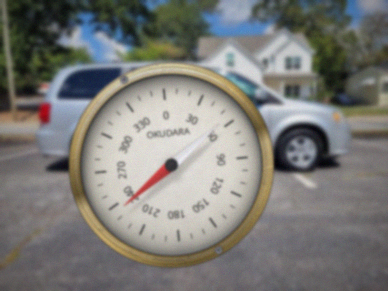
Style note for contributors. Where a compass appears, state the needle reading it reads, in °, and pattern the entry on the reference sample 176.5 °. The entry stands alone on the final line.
235 °
